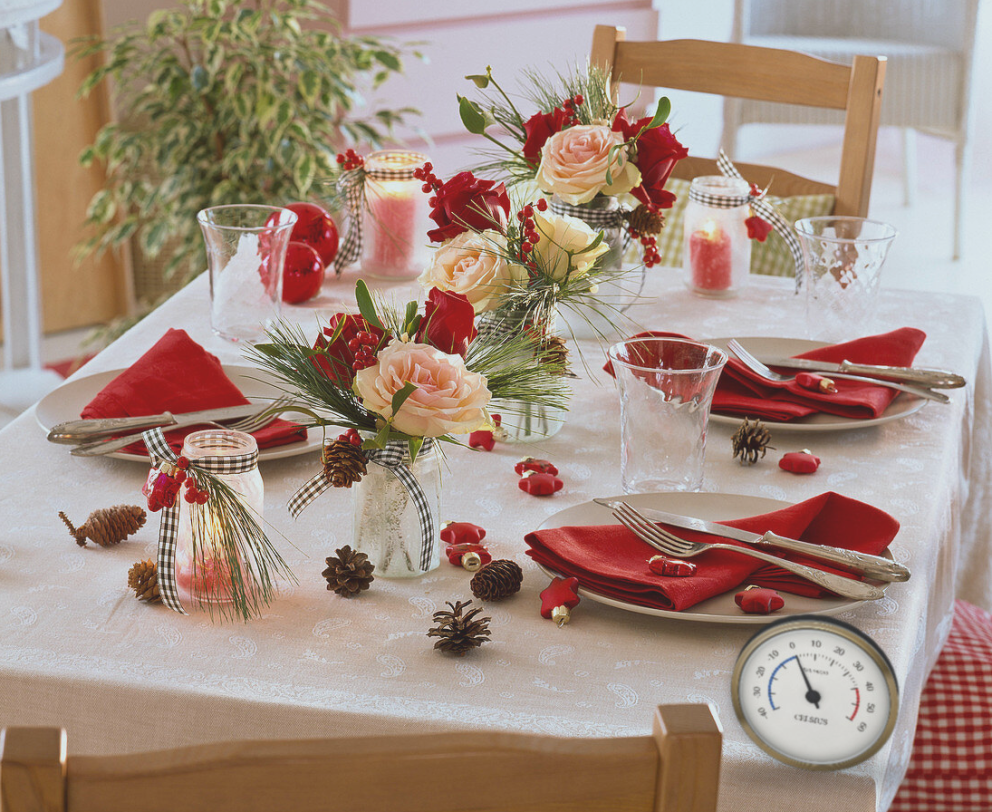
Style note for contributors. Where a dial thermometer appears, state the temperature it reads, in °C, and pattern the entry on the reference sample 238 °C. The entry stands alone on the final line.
0 °C
